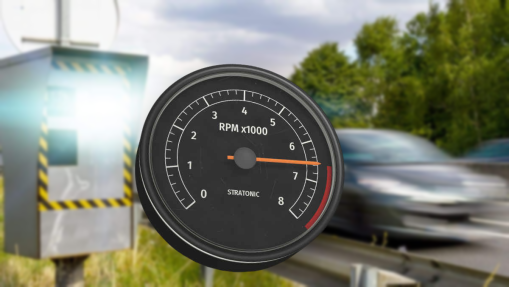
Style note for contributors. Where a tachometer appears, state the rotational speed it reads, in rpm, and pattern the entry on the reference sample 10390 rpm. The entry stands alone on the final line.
6600 rpm
